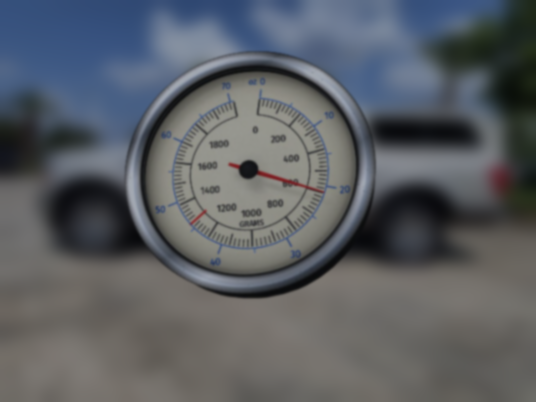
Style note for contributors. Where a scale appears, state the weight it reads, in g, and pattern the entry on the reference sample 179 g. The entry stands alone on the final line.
600 g
